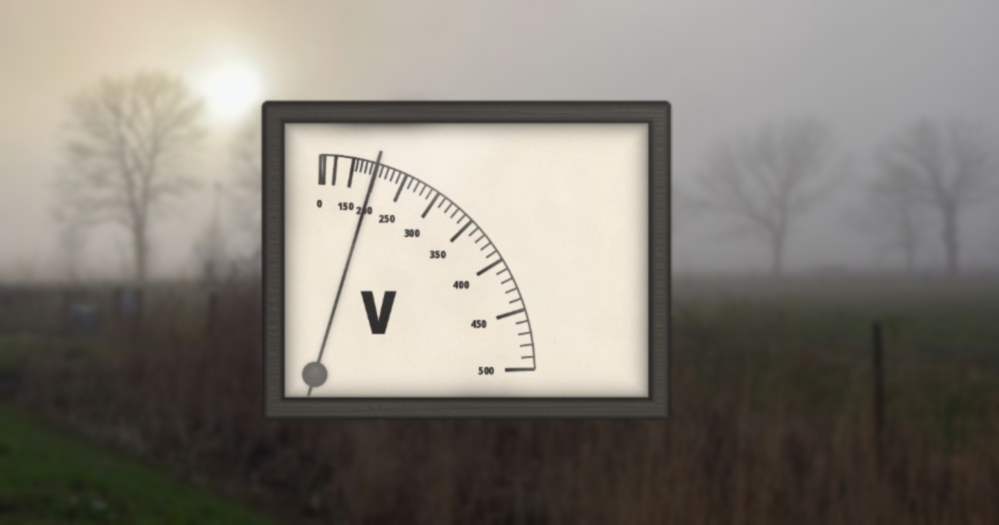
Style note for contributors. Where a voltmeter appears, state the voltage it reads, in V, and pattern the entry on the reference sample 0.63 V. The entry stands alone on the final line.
200 V
